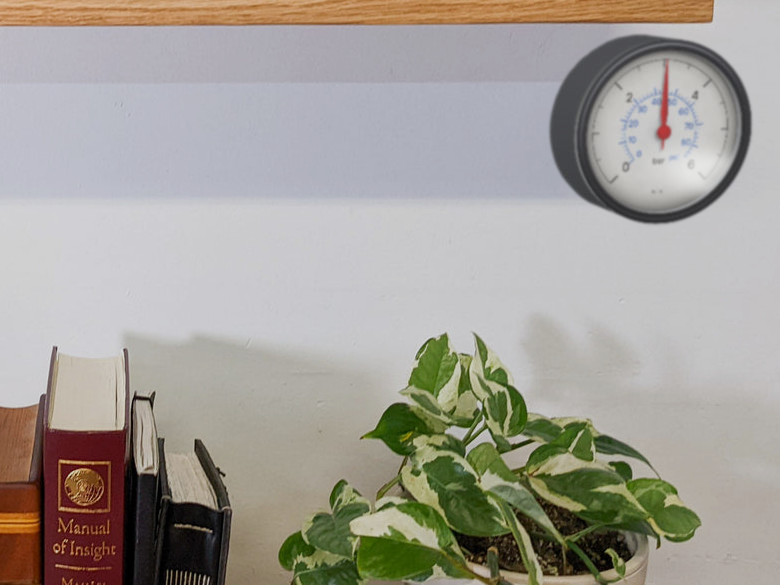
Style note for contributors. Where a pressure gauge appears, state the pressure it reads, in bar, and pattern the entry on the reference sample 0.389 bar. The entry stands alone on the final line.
3 bar
